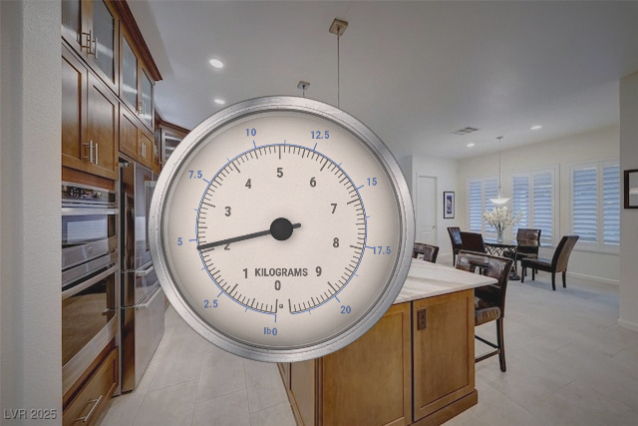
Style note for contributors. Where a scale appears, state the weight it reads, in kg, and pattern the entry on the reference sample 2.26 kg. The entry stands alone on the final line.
2.1 kg
